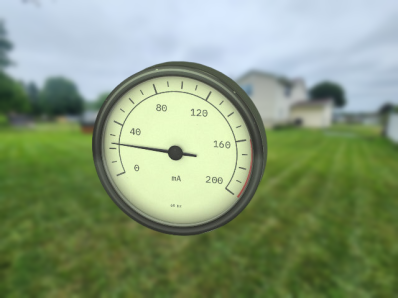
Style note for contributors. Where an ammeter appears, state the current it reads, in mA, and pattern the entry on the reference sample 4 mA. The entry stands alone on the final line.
25 mA
